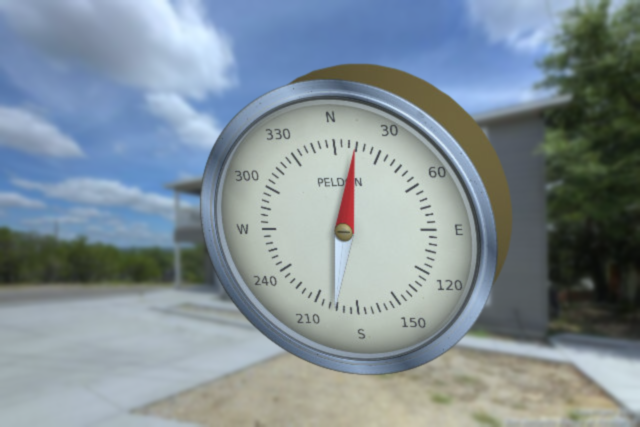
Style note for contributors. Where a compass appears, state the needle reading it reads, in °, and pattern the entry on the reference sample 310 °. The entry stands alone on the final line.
15 °
